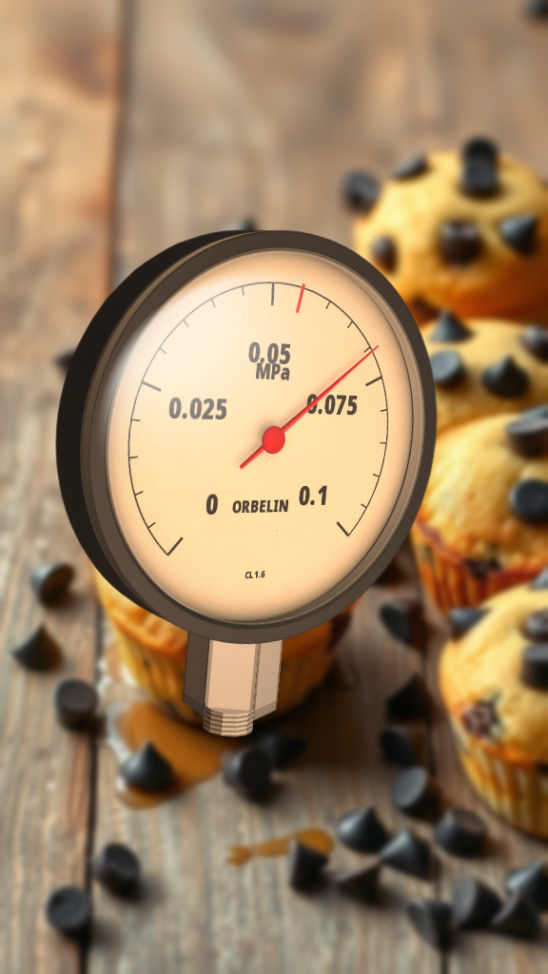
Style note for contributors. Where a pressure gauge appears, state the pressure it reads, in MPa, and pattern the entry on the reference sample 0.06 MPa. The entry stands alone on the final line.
0.07 MPa
